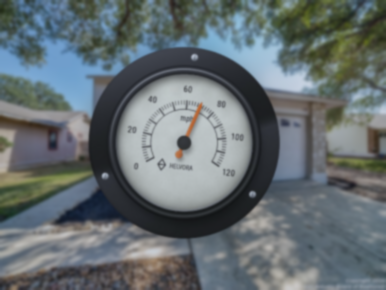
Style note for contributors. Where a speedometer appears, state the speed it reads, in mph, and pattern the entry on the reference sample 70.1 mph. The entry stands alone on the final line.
70 mph
